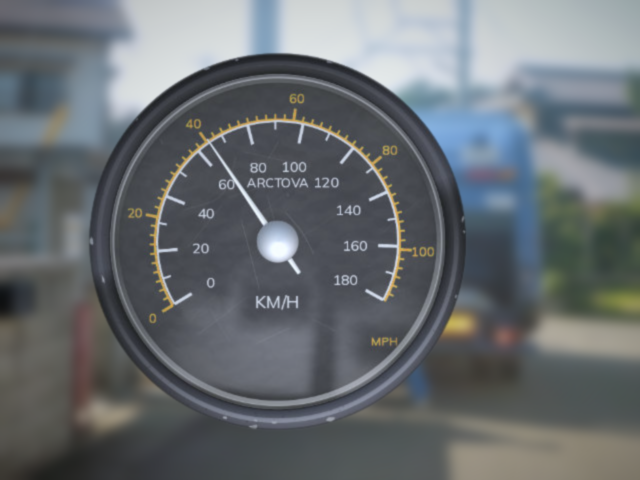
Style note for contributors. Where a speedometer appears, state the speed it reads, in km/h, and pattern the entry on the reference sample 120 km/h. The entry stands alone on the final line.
65 km/h
